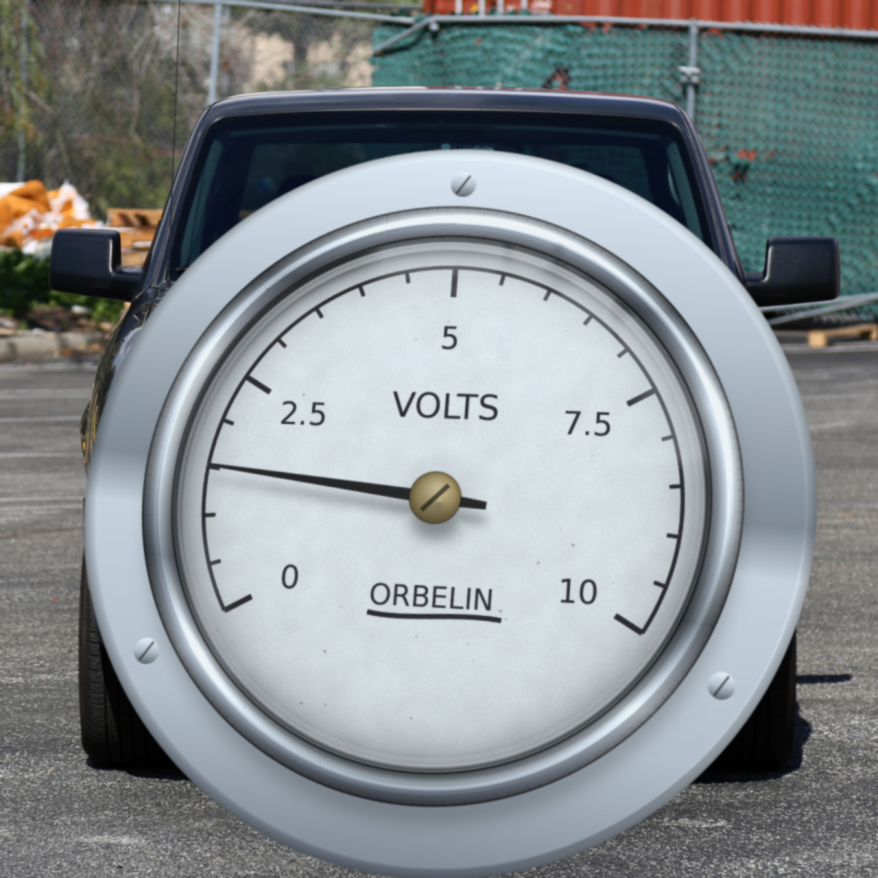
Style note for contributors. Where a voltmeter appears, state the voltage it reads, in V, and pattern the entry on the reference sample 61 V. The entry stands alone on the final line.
1.5 V
